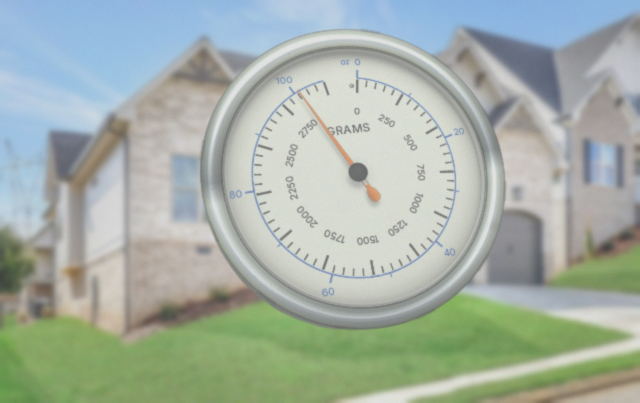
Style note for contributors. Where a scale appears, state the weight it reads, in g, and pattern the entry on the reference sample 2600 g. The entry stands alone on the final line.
2850 g
